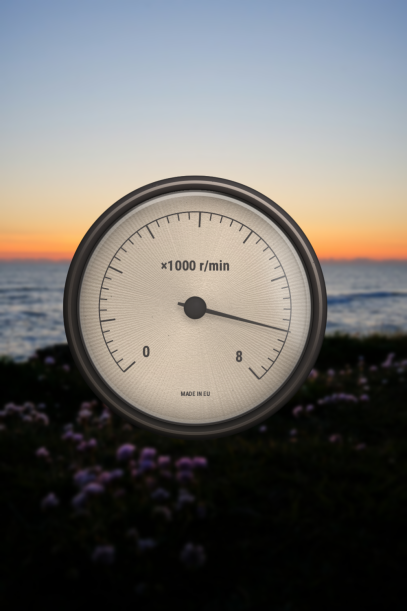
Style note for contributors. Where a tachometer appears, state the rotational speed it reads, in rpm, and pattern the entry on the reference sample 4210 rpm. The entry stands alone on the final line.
7000 rpm
